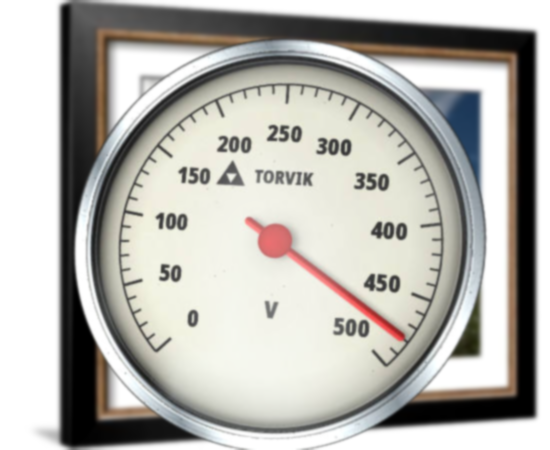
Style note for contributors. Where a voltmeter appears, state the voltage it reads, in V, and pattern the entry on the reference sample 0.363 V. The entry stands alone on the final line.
480 V
